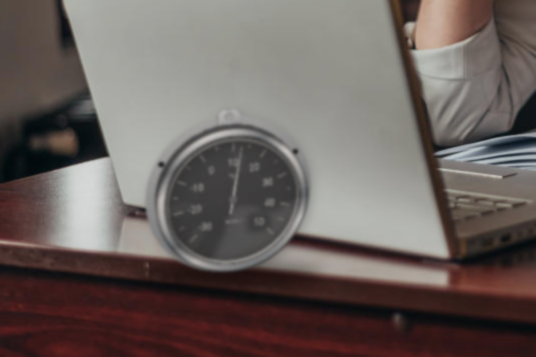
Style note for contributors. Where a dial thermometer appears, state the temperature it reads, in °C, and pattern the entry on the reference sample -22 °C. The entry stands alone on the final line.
12.5 °C
